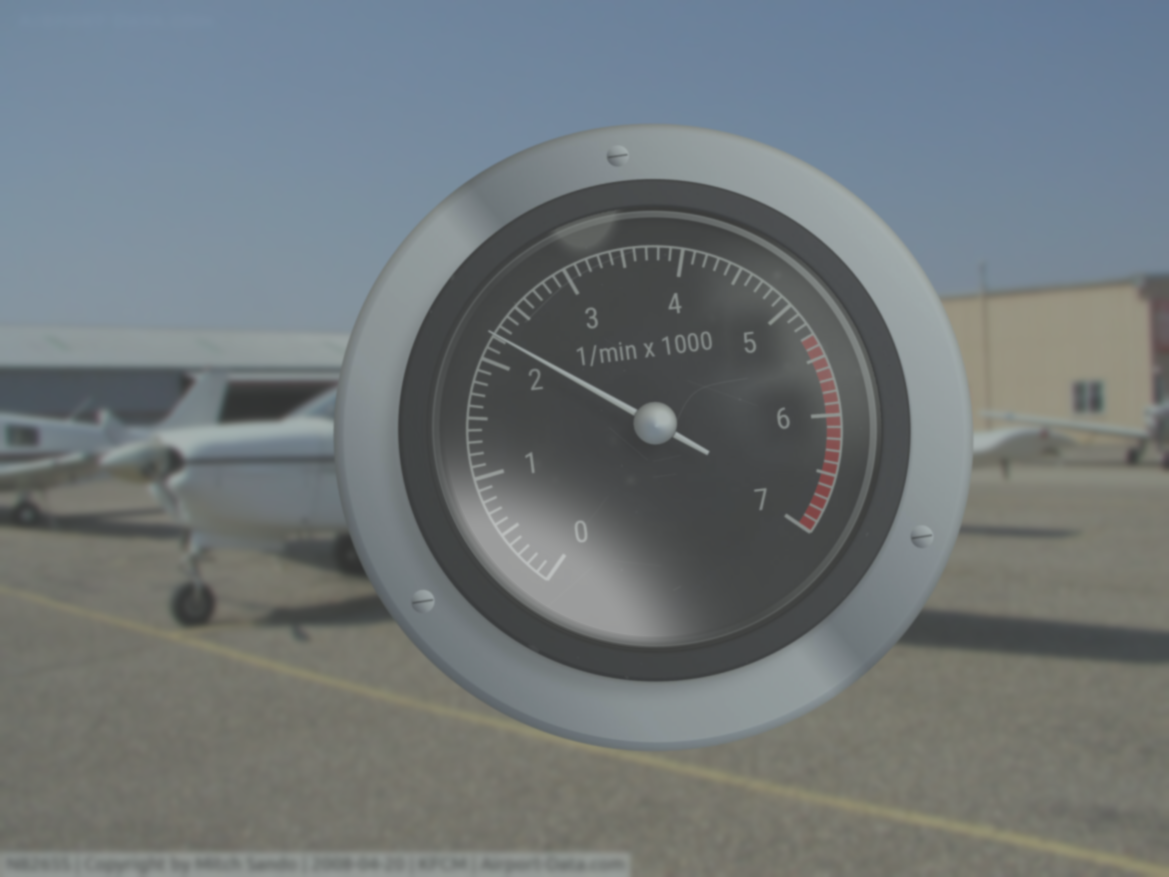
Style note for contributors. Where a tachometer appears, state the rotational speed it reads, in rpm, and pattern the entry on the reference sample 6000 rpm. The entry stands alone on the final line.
2200 rpm
